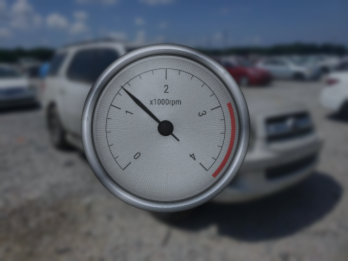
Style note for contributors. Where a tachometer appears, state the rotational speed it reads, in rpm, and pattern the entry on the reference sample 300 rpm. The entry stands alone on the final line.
1300 rpm
